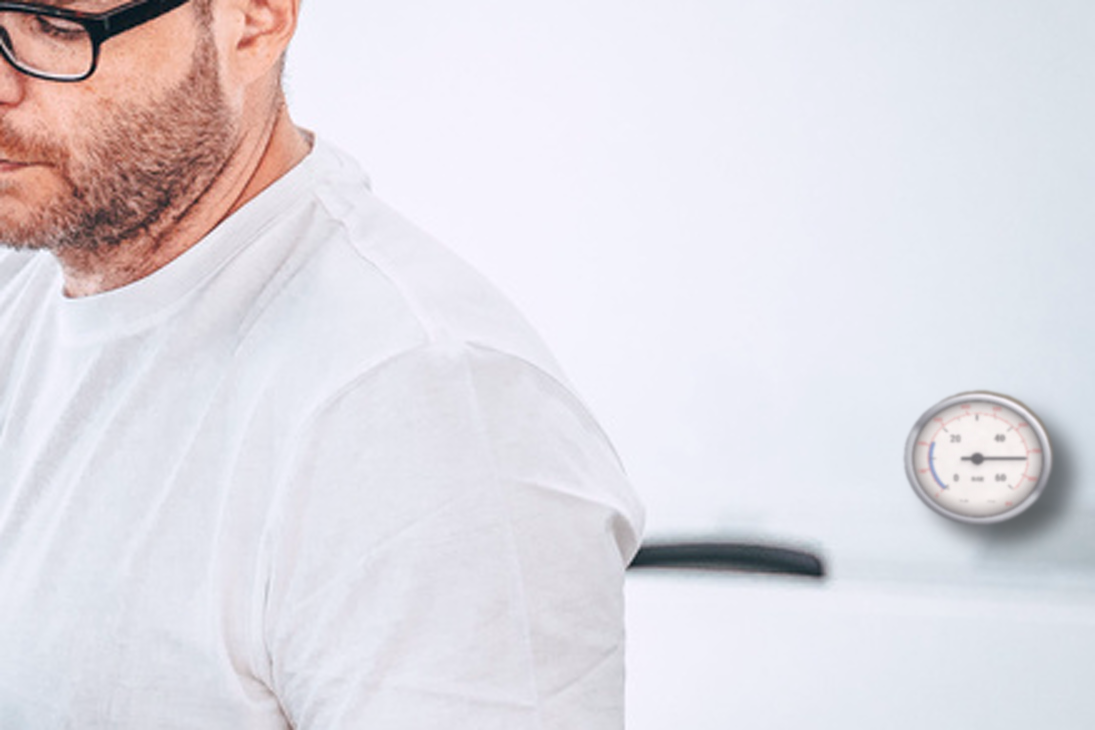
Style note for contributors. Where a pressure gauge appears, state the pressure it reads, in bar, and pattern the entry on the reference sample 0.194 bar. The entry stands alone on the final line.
50 bar
